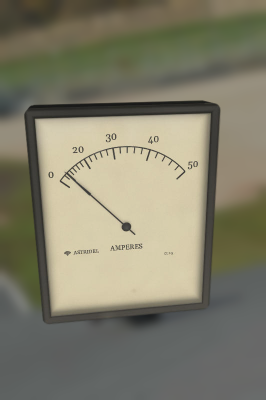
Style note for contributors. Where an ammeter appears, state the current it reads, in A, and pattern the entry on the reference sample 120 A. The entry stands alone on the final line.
10 A
